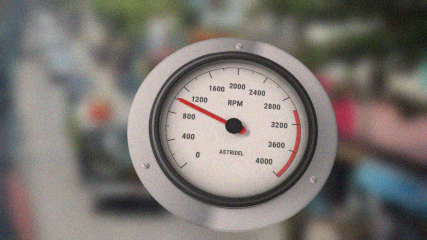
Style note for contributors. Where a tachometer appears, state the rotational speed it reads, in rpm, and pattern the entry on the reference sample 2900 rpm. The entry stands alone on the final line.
1000 rpm
